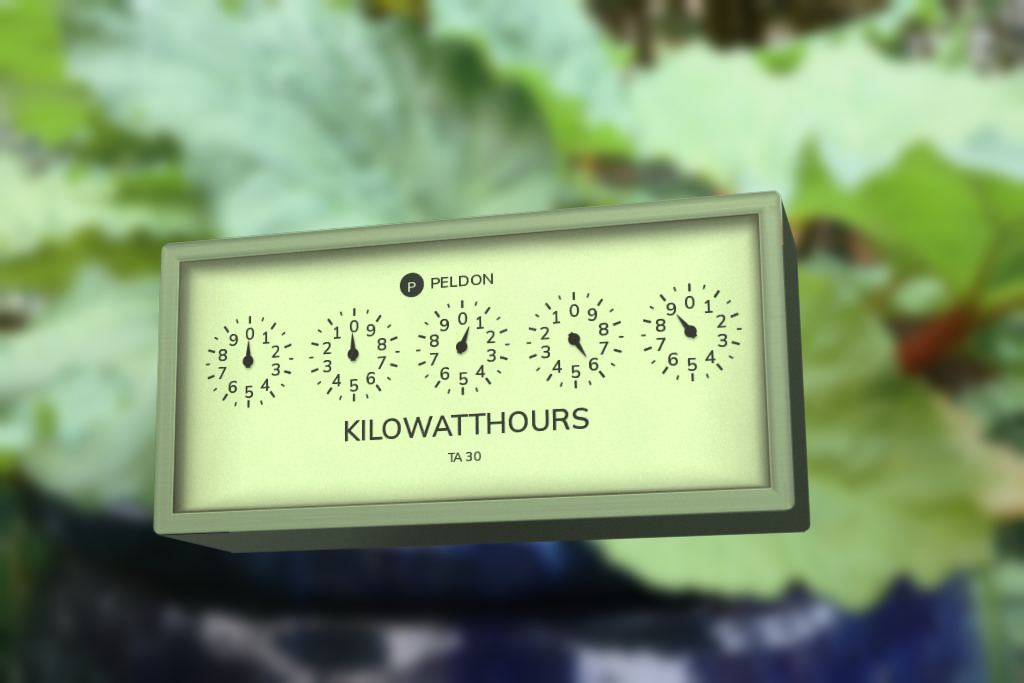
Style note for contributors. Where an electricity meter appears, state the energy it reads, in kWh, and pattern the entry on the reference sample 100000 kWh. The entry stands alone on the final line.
59 kWh
